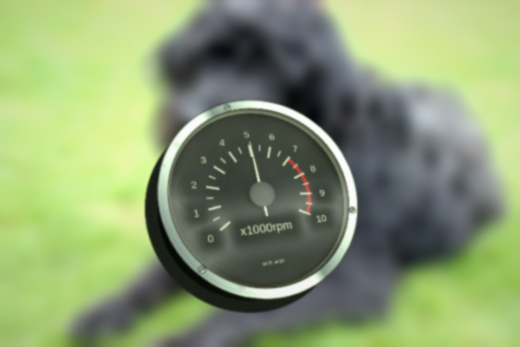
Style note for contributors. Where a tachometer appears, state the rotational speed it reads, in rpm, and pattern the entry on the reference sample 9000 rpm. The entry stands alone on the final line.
5000 rpm
